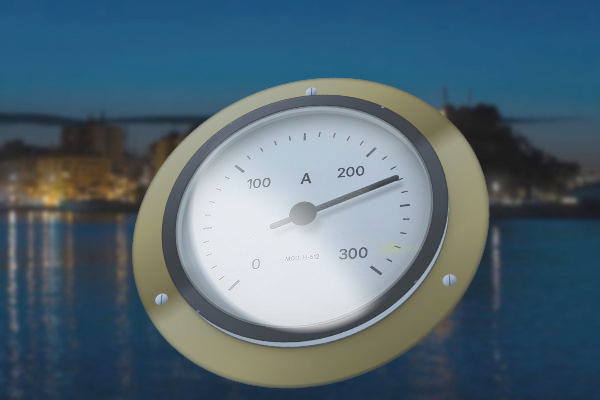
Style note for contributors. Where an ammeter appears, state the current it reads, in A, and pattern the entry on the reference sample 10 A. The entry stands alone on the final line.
230 A
